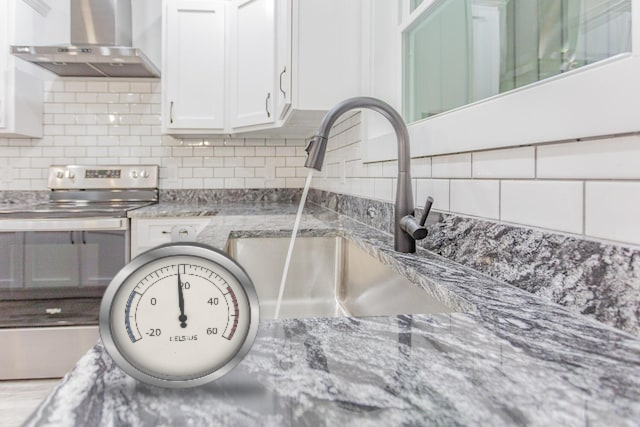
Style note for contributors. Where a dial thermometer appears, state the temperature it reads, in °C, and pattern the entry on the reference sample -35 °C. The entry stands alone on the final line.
18 °C
